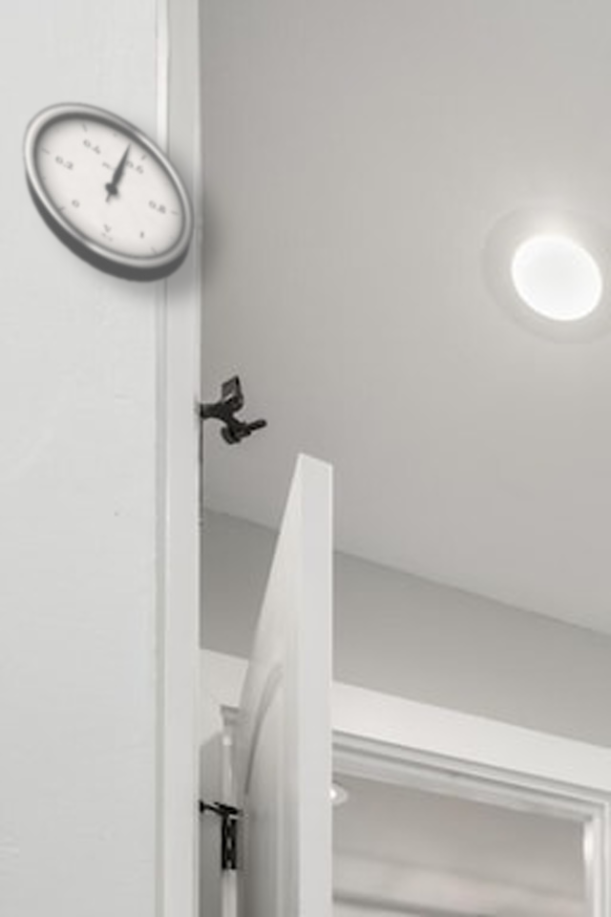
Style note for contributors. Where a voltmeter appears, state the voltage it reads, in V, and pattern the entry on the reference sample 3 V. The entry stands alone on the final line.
0.55 V
